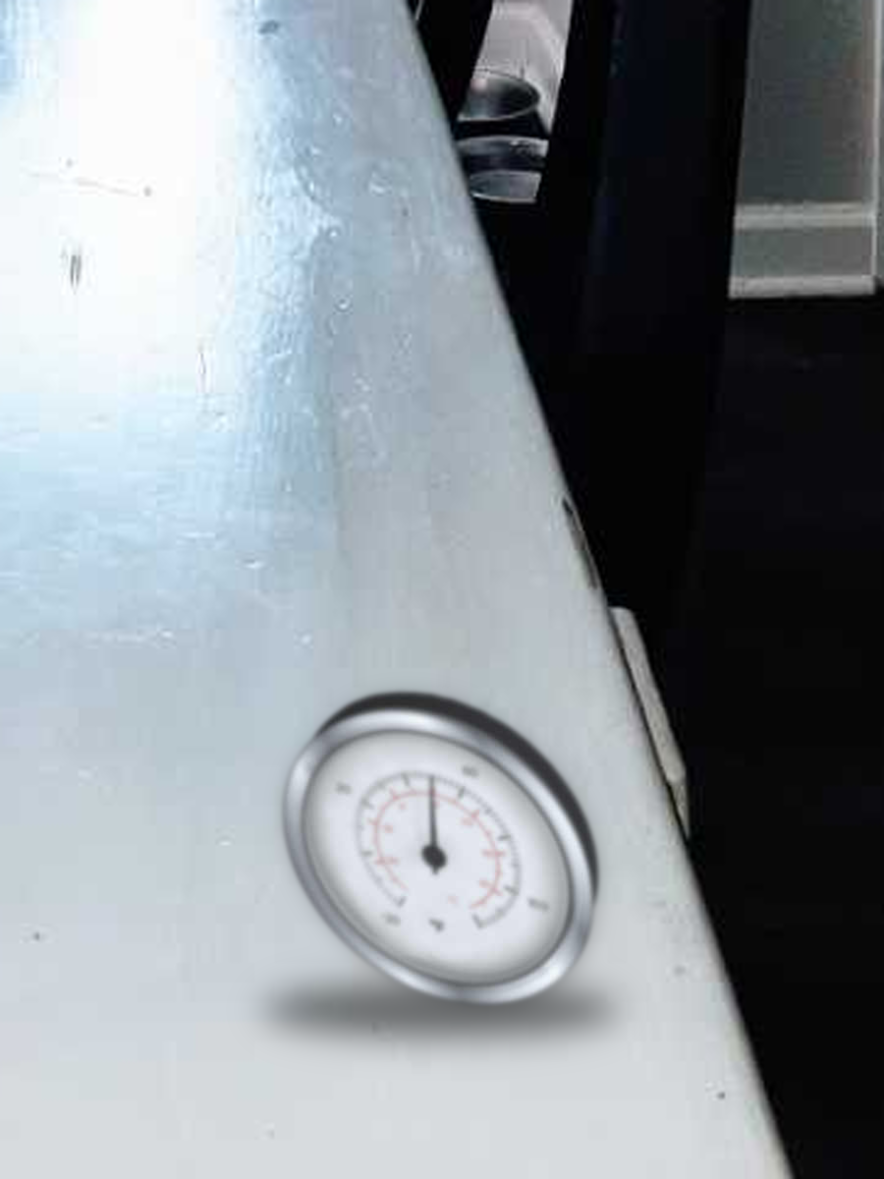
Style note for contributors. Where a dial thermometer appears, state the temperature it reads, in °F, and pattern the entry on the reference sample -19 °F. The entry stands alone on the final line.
50 °F
